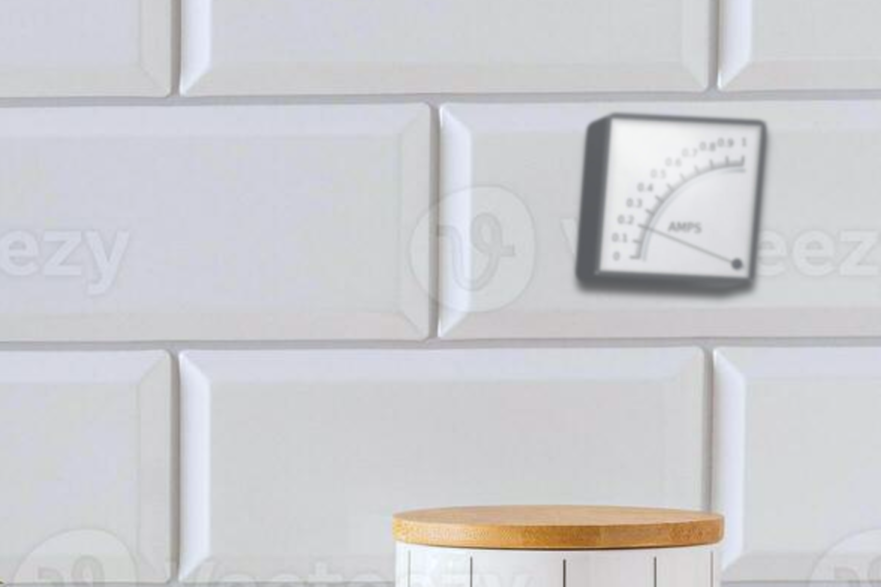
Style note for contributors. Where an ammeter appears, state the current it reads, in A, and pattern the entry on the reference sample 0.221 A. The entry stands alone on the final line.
0.2 A
